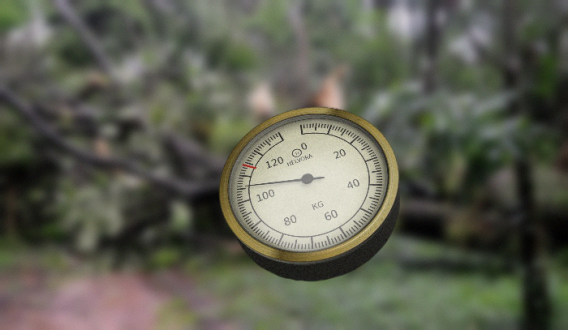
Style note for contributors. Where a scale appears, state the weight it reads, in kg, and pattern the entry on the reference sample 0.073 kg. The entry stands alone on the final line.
105 kg
